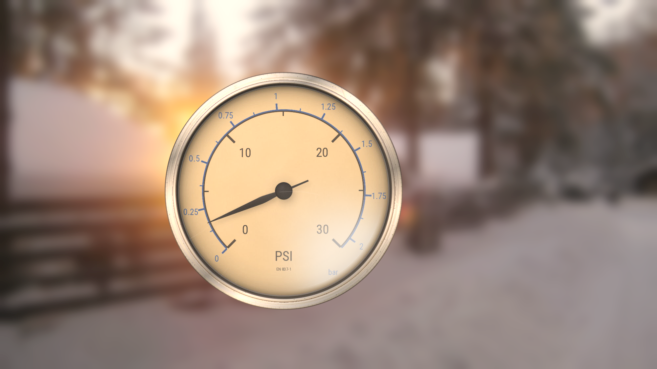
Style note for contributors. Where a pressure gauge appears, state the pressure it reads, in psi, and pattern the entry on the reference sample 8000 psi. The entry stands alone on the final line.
2.5 psi
